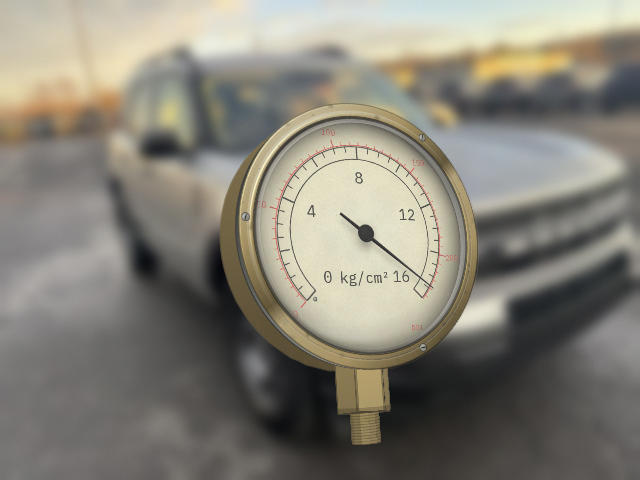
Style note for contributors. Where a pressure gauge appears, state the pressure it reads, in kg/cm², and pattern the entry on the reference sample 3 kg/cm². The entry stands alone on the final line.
15.5 kg/cm²
